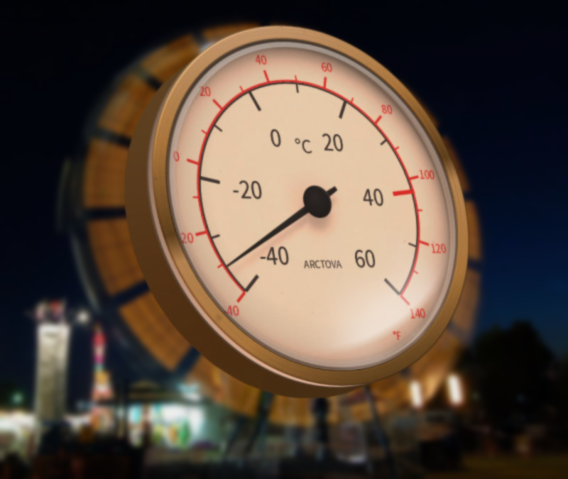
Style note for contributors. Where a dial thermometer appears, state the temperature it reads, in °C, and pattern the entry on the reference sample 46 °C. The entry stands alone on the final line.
-35 °C
